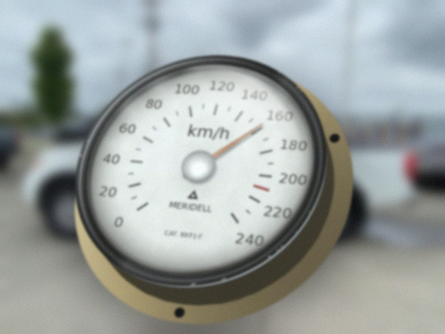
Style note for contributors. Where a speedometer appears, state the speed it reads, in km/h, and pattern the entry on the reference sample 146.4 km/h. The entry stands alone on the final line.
160 km/h
